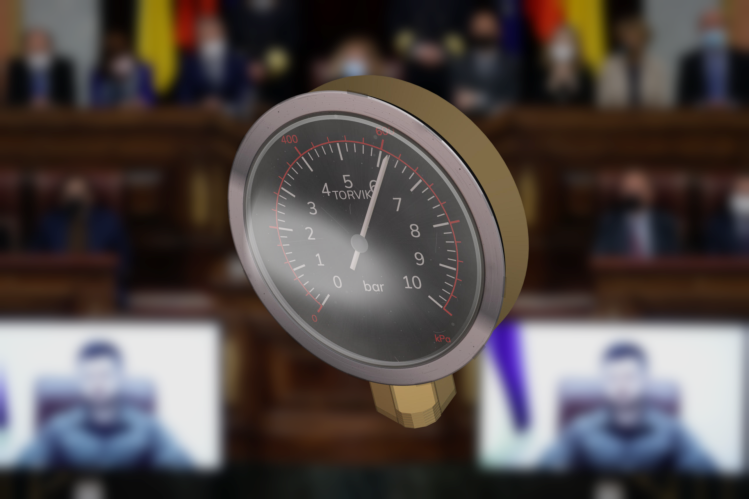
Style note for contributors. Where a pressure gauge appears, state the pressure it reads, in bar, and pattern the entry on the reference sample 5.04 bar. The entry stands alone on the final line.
6.2 bar
